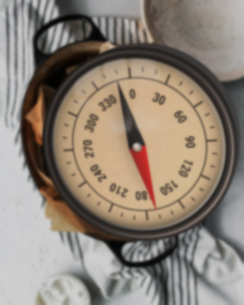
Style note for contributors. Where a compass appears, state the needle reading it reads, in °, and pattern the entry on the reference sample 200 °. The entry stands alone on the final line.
170 °
